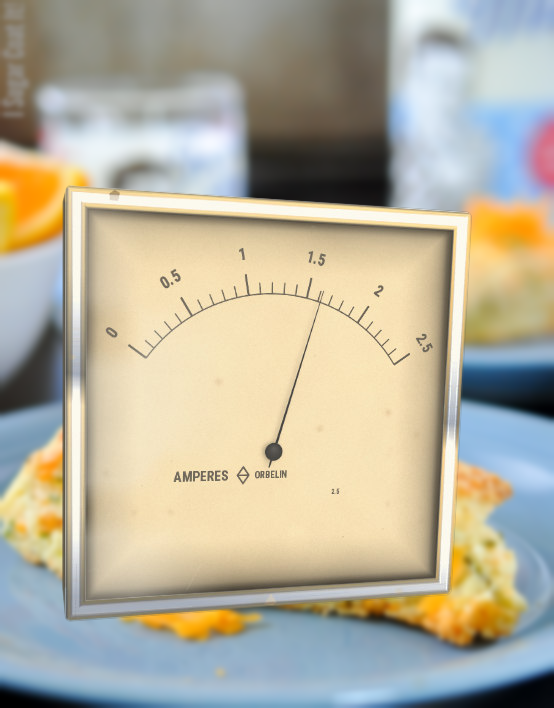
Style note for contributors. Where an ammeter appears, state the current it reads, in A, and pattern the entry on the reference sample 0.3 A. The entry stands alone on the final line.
1.6 A
